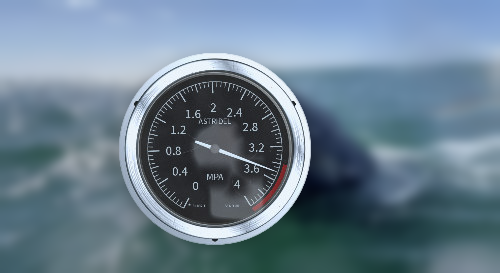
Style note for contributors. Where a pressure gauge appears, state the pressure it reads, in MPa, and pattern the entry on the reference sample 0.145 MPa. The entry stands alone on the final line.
3.5 MPa
